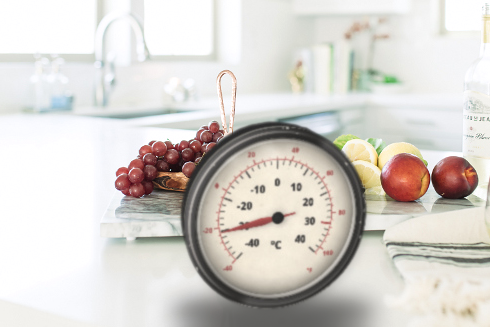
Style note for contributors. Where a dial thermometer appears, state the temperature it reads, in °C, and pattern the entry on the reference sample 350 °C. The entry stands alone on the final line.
-30 °C
